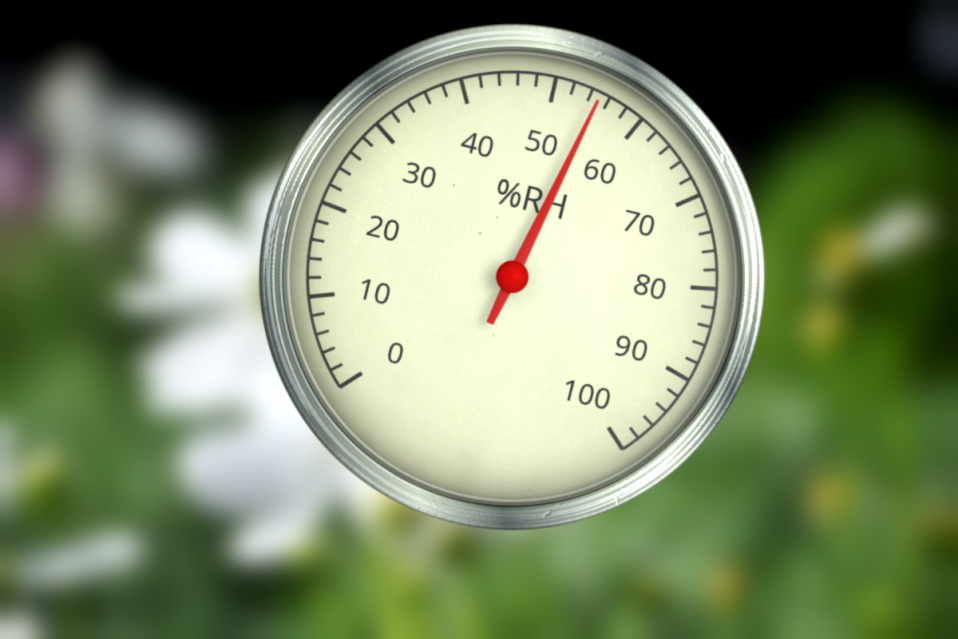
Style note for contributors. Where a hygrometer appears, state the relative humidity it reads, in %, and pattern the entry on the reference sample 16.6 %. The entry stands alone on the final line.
55 %
